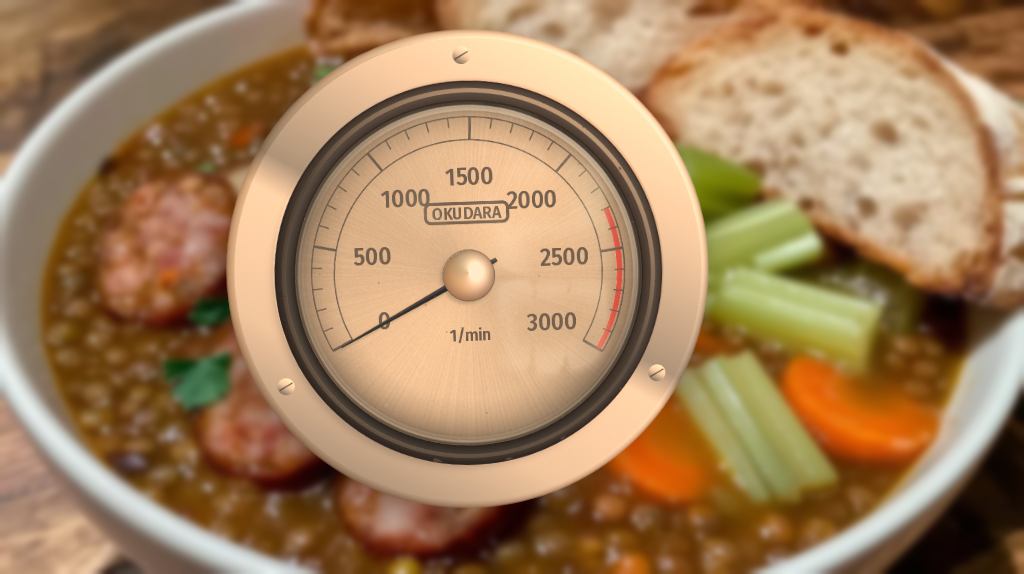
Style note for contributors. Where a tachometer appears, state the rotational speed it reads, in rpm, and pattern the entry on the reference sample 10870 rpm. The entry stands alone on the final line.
0 rpm
